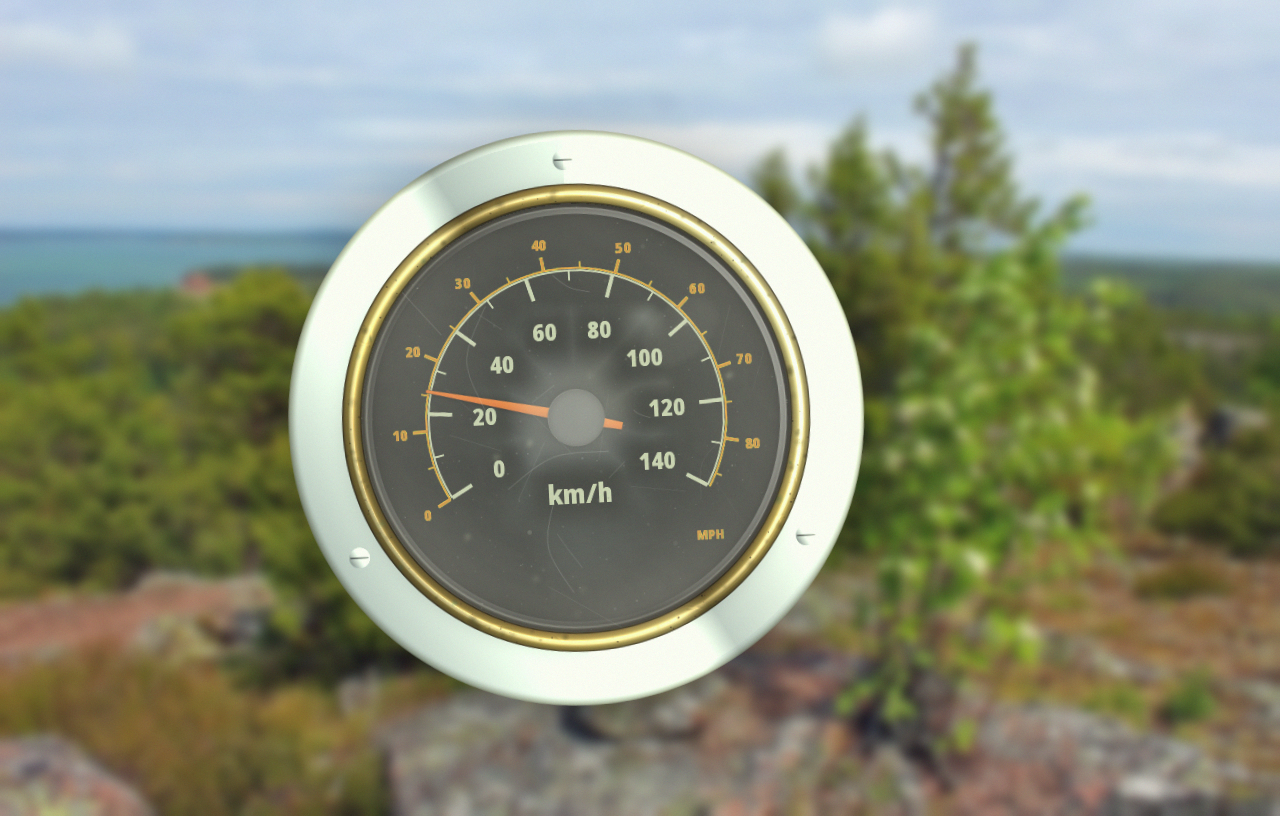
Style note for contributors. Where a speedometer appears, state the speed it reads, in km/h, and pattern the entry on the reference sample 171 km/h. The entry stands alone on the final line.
25 km/h
